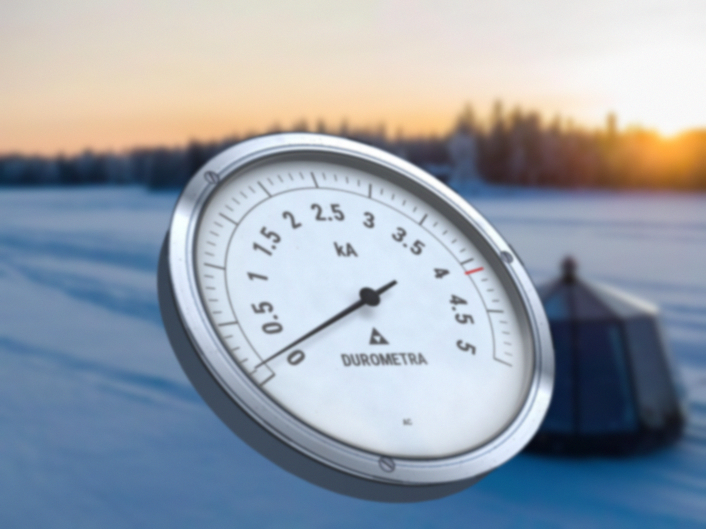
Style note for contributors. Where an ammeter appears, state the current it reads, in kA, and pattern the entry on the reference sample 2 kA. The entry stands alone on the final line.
0.1 kA
